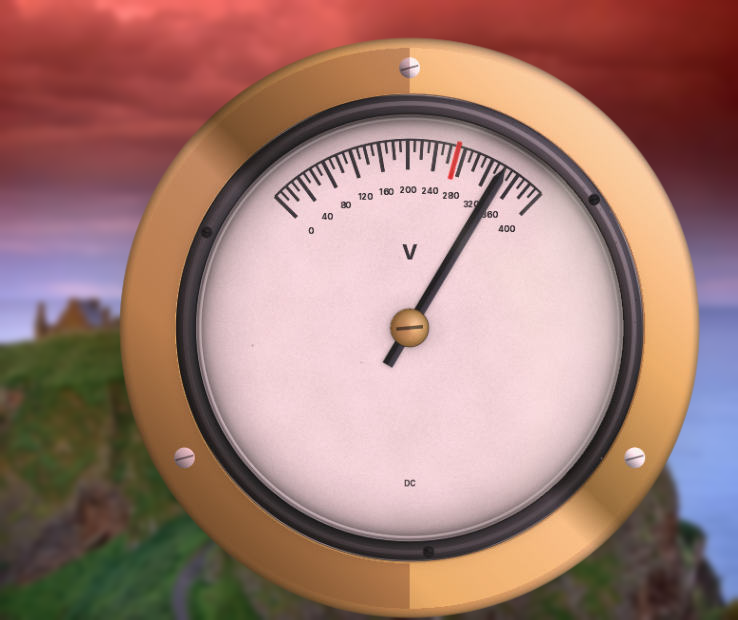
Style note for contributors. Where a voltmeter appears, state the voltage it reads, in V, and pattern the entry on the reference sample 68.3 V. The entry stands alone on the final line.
340 V
